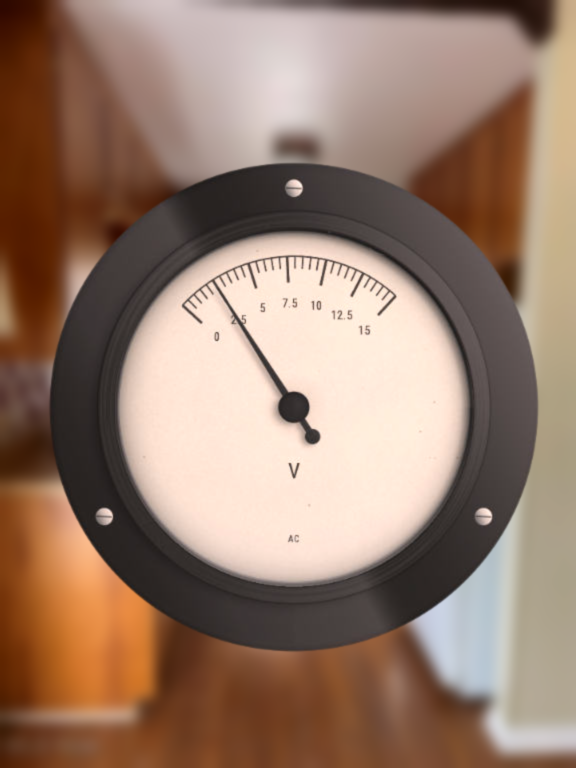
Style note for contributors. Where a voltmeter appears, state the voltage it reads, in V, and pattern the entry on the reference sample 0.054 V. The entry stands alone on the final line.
2.5 V
